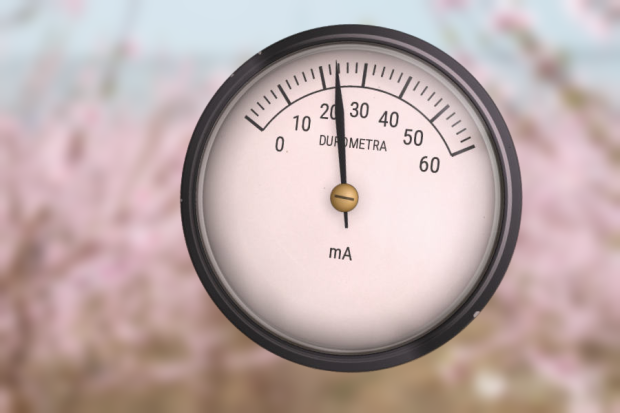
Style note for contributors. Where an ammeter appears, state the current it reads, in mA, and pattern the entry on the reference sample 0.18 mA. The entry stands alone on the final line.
24 mA
